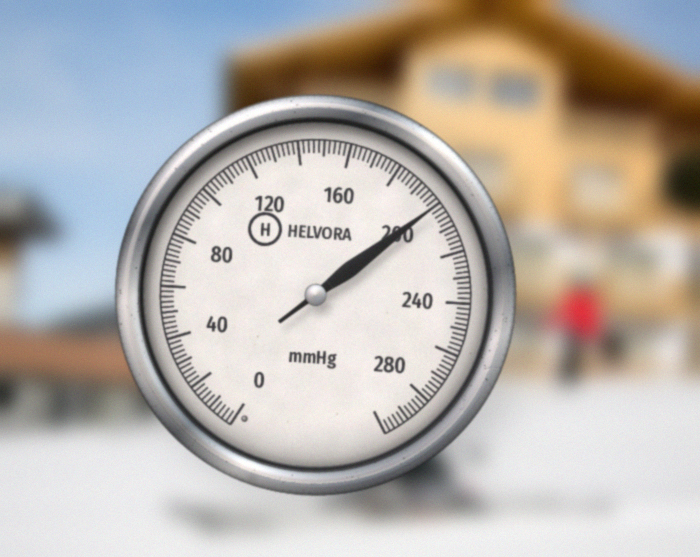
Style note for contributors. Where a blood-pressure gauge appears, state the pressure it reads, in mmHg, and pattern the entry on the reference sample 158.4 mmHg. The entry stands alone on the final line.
200 mmHg
